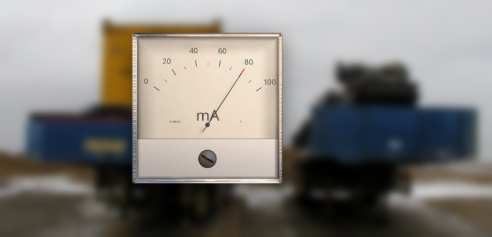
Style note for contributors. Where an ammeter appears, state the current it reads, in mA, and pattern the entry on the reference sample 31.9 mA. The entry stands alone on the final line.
80 mA
